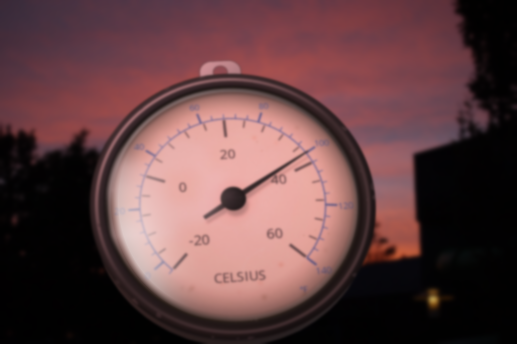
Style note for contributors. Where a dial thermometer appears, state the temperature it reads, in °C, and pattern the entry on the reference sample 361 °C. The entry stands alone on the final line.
38 °C
